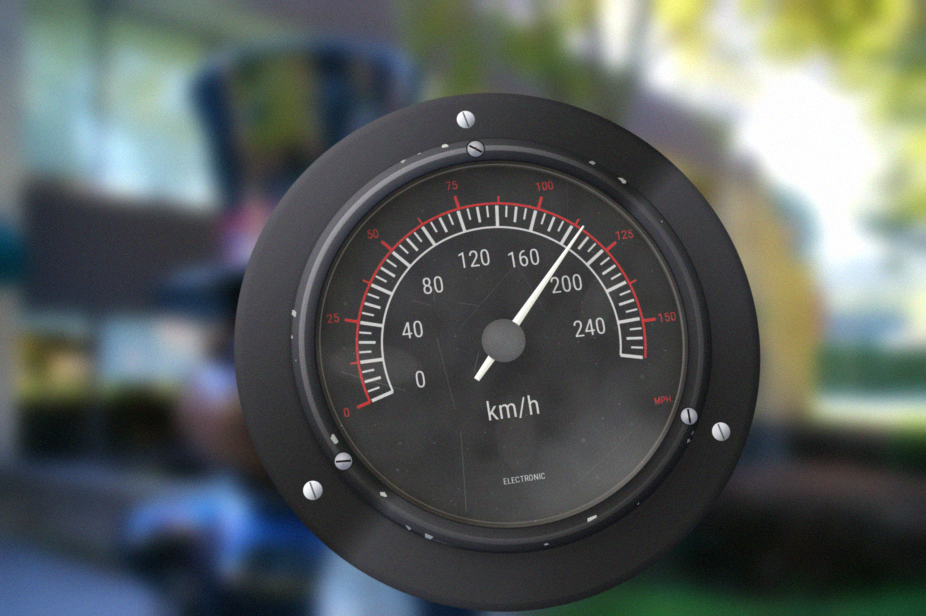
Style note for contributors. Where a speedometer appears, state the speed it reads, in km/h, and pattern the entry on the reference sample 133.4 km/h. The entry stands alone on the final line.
185 km/h
